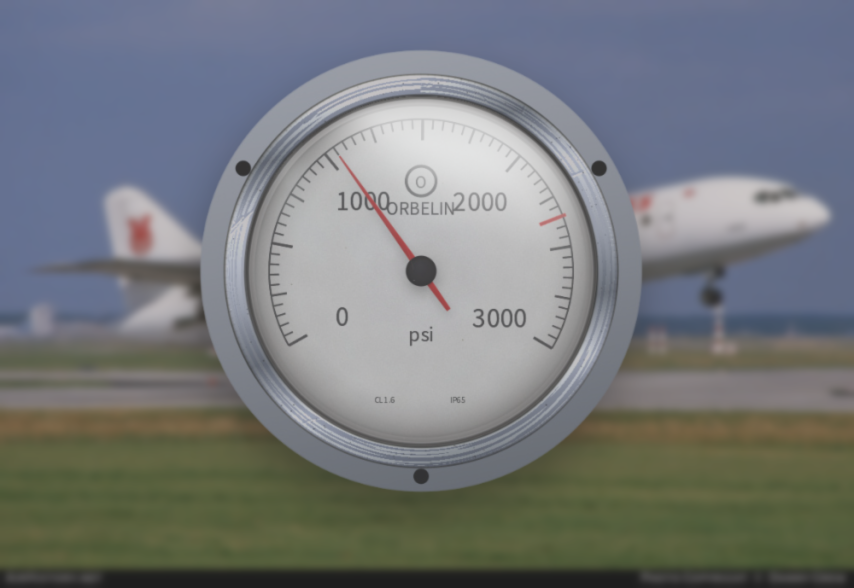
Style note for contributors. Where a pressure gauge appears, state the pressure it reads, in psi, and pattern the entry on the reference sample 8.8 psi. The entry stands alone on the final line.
1050 psi
